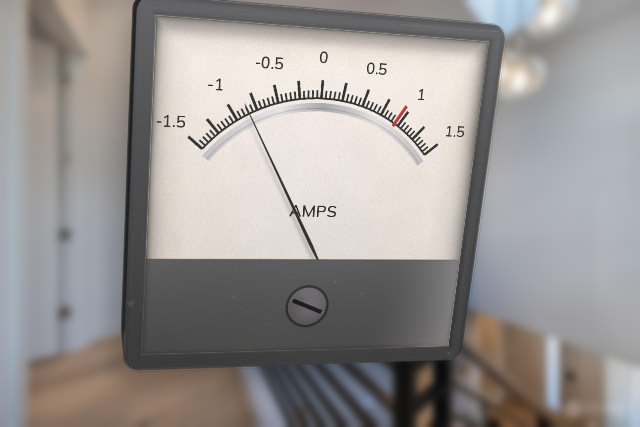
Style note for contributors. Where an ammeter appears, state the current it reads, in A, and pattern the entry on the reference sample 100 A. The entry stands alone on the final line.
-0.85 A
